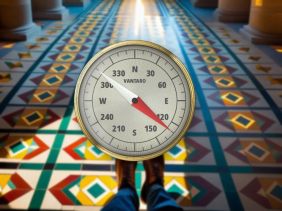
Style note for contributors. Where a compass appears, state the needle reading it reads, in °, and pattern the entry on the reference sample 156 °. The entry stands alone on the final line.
130 °
